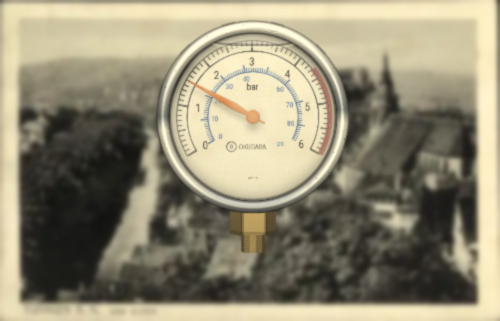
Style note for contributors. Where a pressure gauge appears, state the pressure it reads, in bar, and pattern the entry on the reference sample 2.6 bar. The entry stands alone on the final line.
1.5 bar
